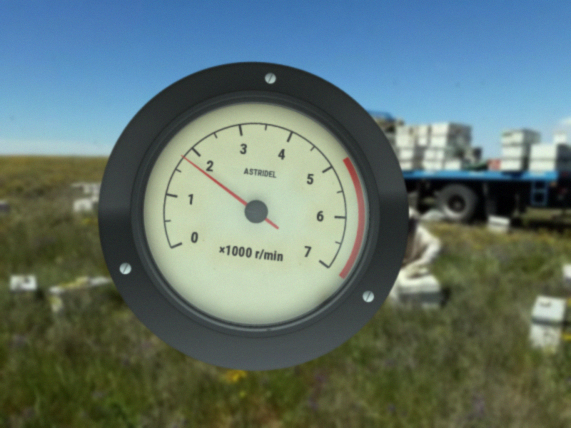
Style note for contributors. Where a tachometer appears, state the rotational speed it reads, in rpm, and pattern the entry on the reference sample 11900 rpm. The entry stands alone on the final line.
1750 rpm
